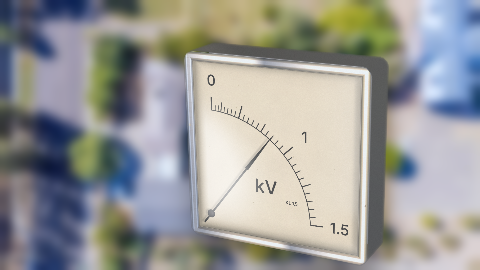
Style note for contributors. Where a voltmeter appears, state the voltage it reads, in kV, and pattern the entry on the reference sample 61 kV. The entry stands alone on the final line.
0.85 kV
